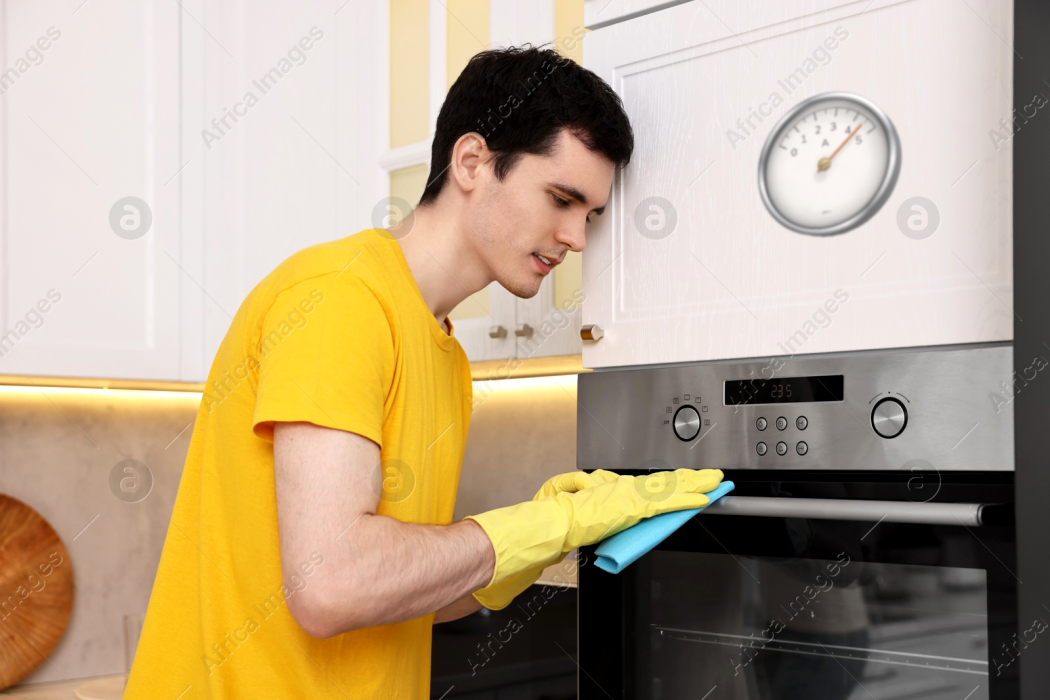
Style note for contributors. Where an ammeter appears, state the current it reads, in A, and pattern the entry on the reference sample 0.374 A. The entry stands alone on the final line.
4.5 A
